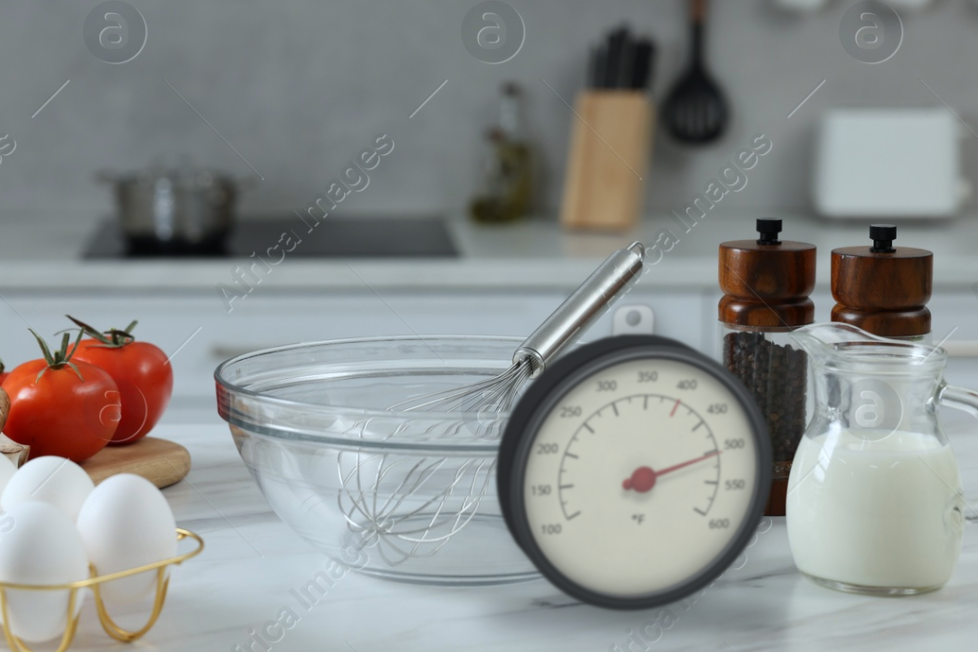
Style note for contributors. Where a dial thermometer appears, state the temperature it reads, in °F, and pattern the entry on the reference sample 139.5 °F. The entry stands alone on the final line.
500 °F
